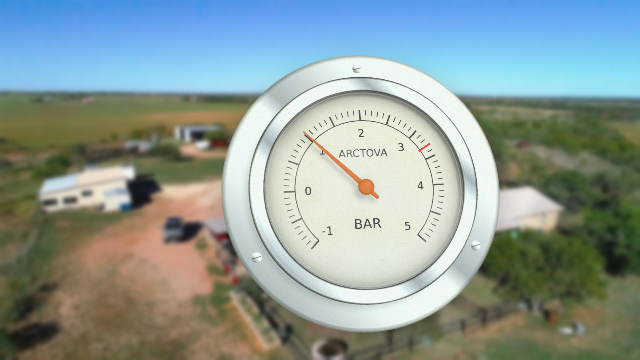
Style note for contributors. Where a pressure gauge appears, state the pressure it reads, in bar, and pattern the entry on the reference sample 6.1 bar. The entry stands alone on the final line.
1 bar
